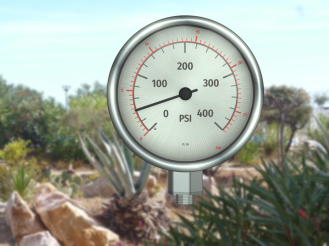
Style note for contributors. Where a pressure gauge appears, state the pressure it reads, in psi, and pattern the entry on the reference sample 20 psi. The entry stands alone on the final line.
40 psi
